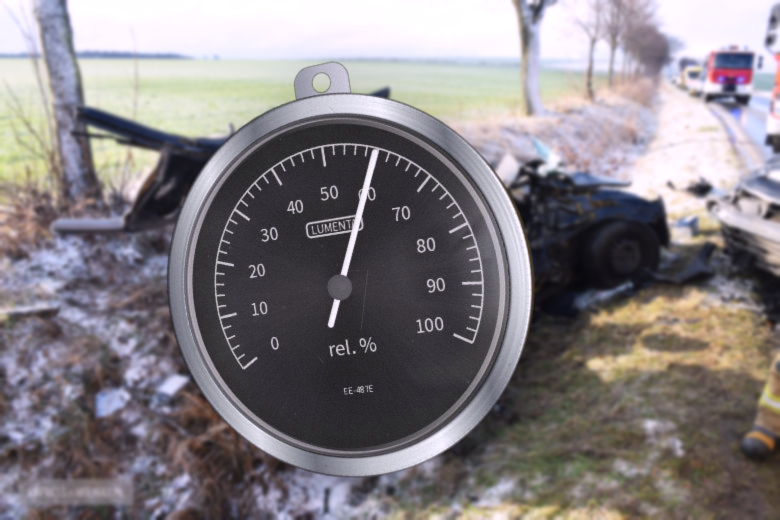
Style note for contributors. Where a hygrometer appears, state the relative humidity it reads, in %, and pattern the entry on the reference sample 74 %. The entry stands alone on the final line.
60 %
